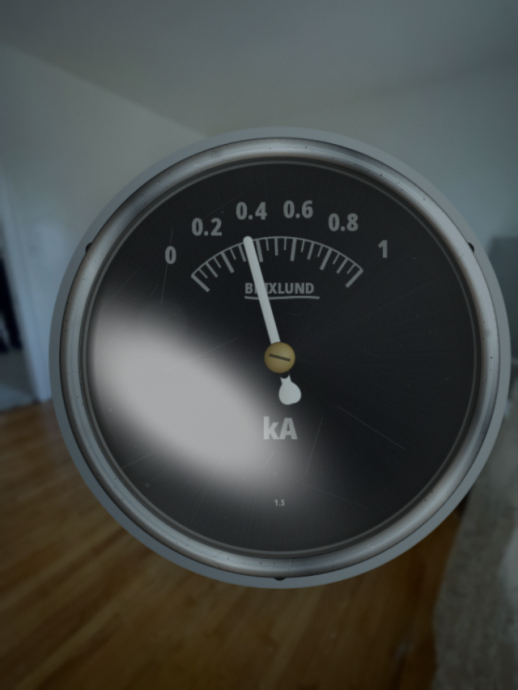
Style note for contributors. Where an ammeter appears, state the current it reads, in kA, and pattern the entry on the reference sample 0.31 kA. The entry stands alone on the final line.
0.35 kA
